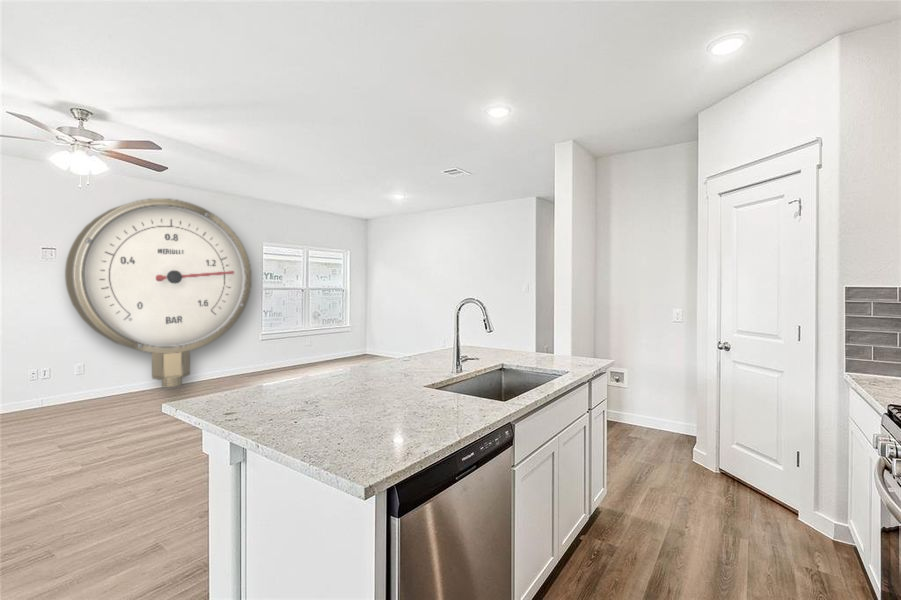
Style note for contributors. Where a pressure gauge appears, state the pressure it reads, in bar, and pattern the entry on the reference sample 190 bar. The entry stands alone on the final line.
1.3 bar
